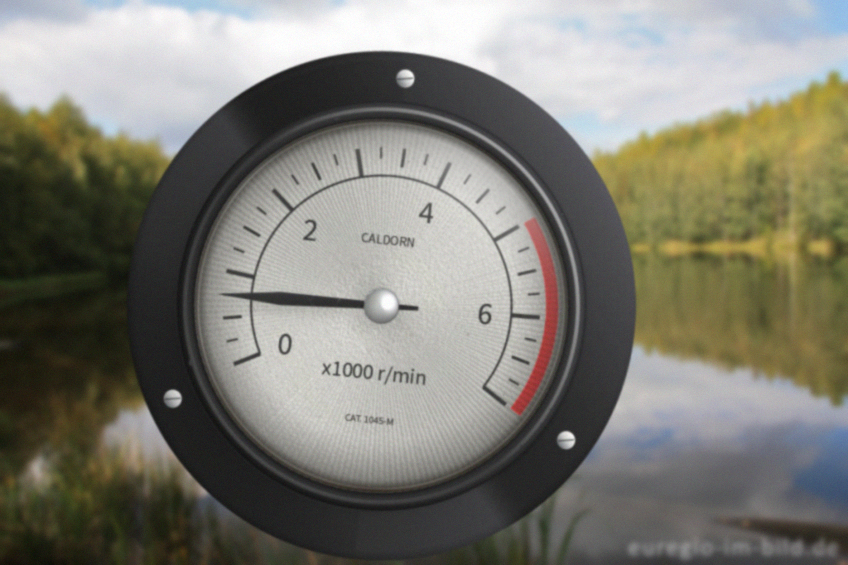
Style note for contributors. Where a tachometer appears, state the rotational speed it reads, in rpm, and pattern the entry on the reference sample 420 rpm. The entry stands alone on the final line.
750 rpm
